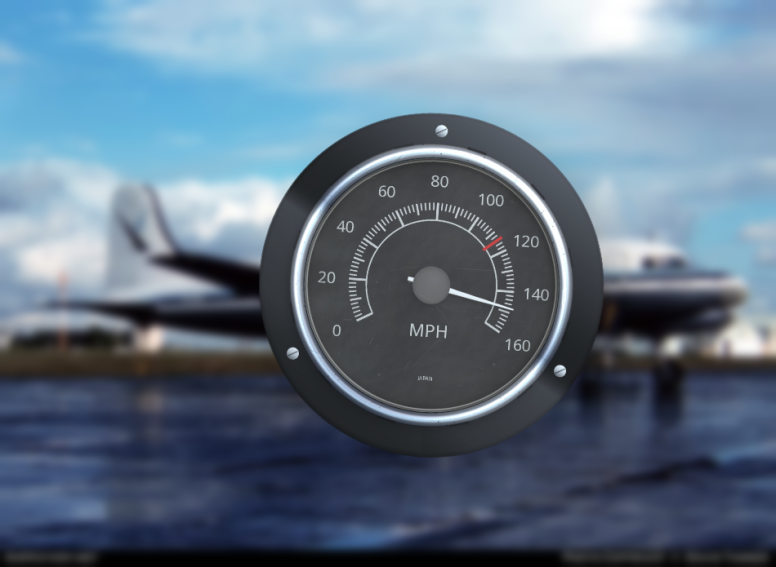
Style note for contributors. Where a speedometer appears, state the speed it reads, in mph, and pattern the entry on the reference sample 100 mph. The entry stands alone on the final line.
148 mph
